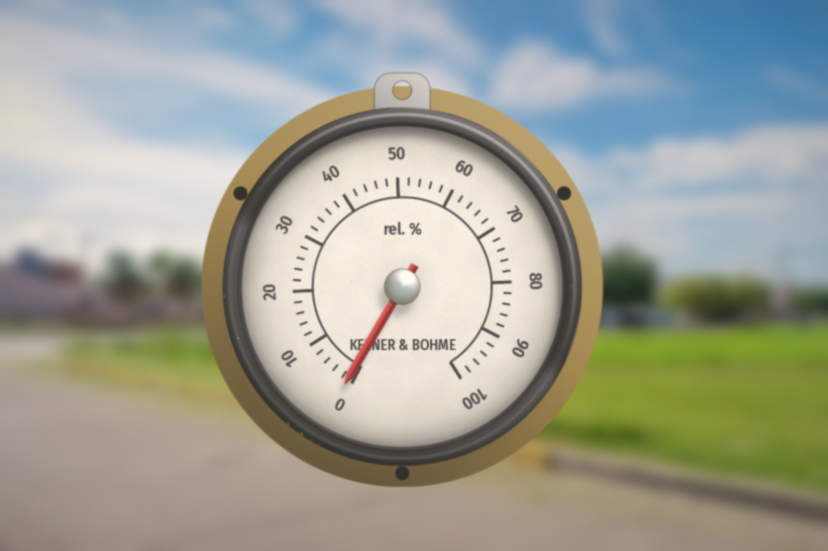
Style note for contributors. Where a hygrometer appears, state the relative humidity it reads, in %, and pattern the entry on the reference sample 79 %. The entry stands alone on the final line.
1 %
